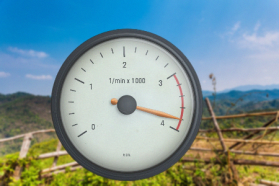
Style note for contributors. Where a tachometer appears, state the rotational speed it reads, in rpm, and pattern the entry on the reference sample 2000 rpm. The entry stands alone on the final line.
3800 rpm
